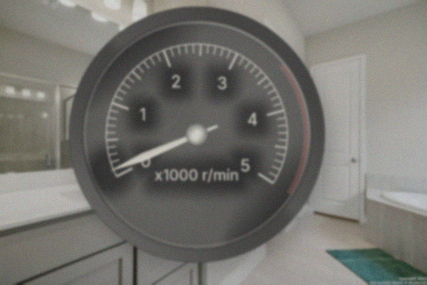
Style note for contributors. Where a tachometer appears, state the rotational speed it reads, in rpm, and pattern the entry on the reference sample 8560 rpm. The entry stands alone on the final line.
100 rpm
